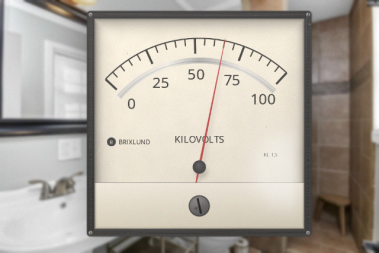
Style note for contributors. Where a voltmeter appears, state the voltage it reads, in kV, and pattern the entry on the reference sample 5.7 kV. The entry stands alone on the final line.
65 kV
